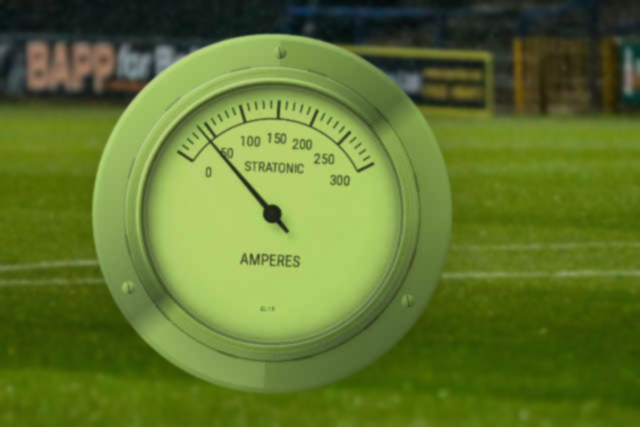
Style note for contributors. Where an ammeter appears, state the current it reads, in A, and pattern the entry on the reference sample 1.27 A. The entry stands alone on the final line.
40 A
